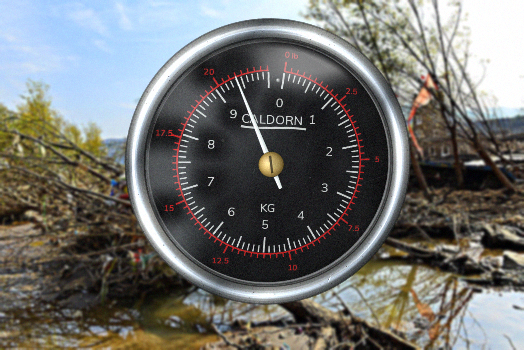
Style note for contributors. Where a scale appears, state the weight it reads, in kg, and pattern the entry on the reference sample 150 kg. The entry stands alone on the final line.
9.4 kg
